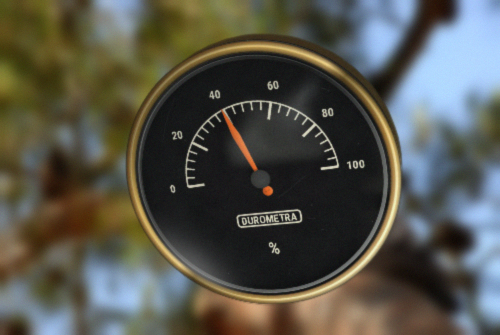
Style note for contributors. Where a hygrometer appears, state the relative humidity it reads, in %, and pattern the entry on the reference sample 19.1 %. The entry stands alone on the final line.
40 %
